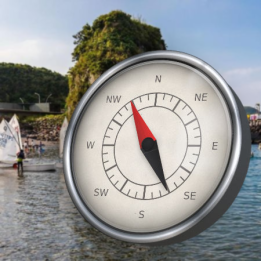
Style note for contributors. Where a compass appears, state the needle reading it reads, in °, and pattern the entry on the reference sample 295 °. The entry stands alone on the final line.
330 °
